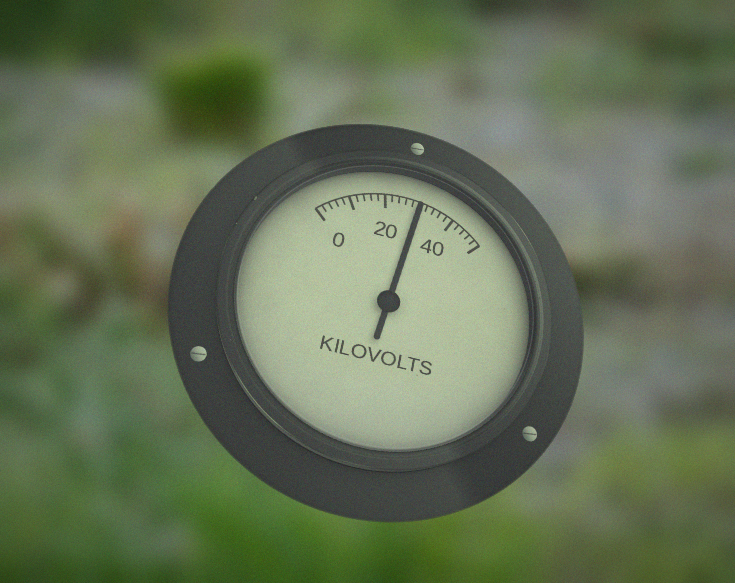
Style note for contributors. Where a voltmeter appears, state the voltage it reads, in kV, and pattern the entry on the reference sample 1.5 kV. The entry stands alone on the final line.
30 kV
